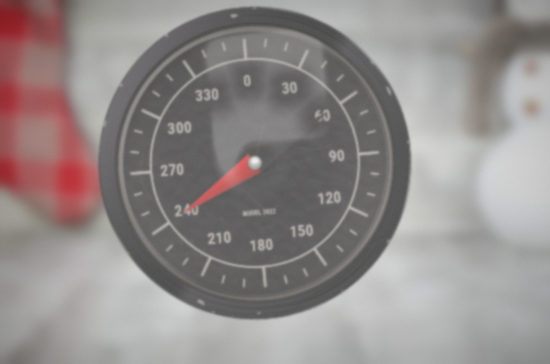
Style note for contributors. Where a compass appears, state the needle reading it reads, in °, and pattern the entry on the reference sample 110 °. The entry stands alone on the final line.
240 °
